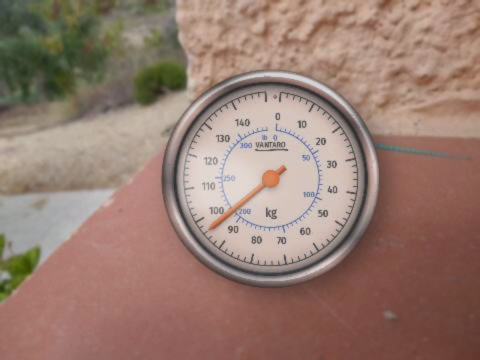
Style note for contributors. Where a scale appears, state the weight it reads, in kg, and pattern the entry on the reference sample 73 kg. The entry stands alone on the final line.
96 kg
